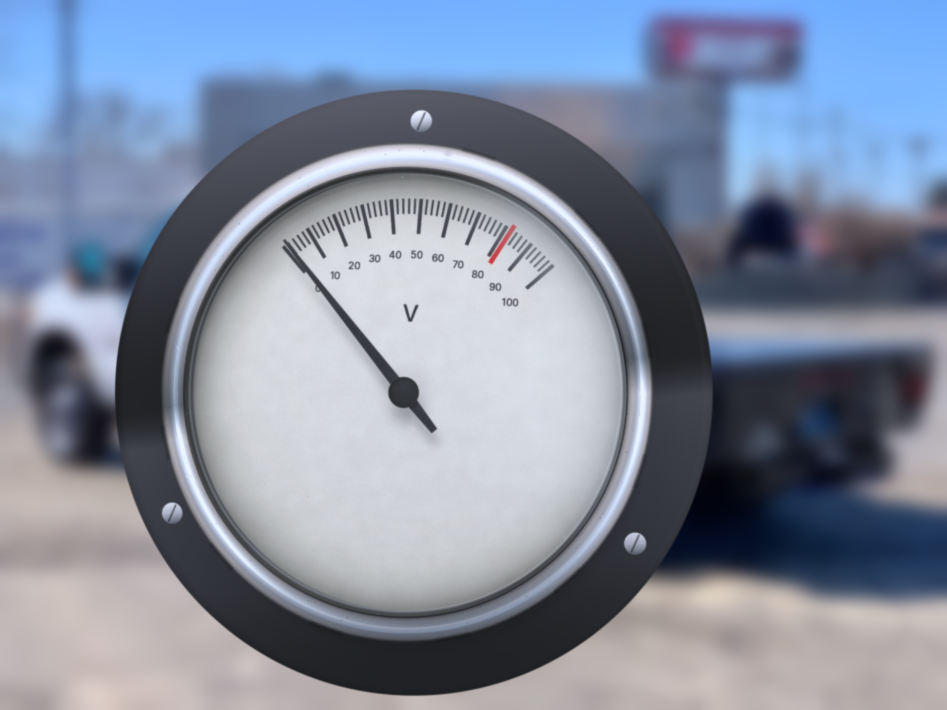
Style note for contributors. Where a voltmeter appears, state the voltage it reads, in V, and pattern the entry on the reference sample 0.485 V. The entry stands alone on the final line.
2 V
